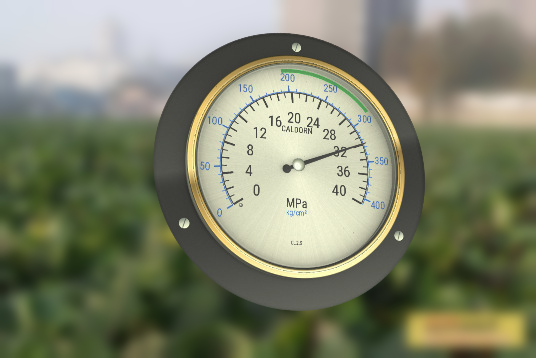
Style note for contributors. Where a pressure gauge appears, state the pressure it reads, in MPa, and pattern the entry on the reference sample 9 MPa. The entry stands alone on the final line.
32 MPa
